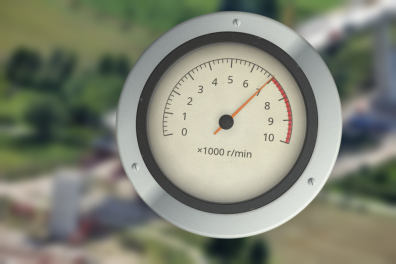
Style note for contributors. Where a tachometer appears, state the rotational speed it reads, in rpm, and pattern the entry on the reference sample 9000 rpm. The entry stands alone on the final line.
7000 rpm
